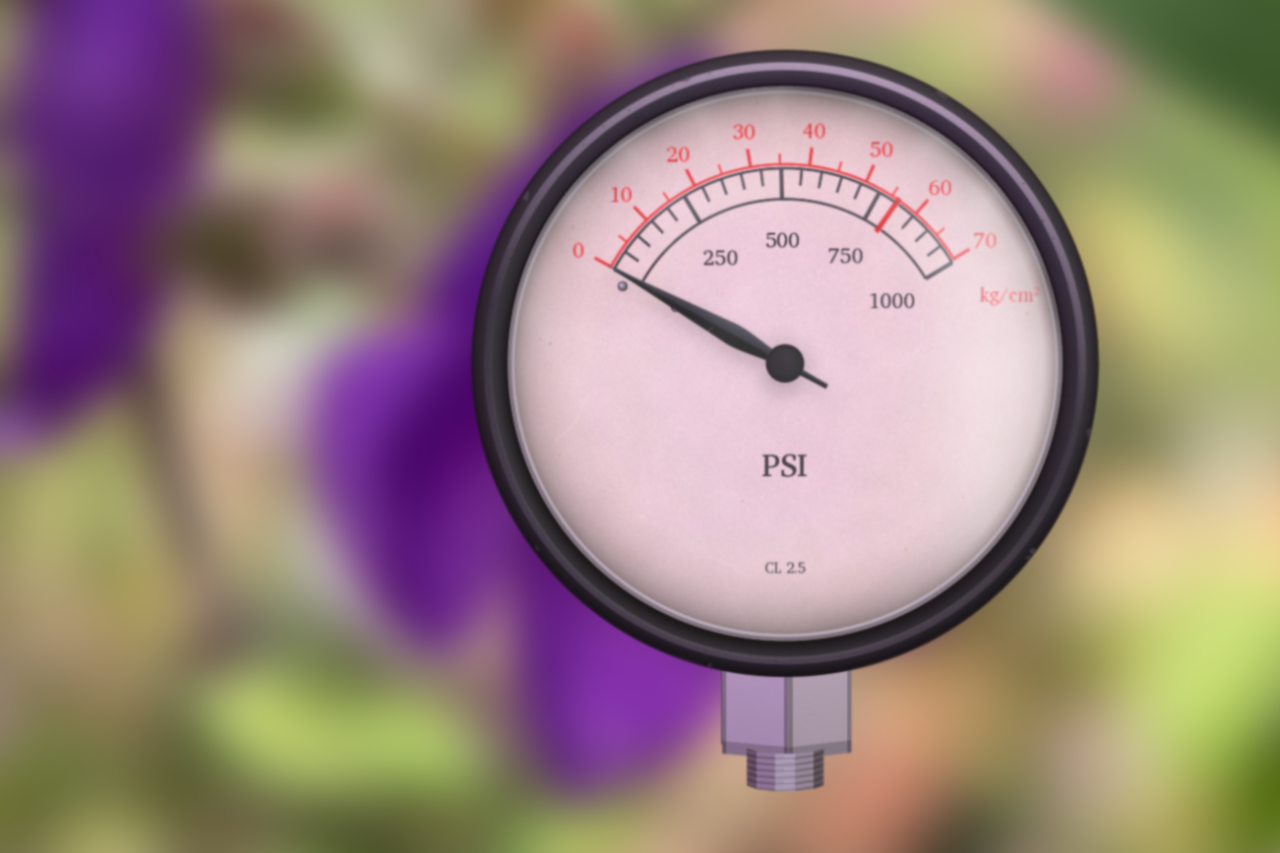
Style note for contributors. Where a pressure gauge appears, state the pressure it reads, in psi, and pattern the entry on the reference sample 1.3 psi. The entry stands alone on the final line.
0 psi
